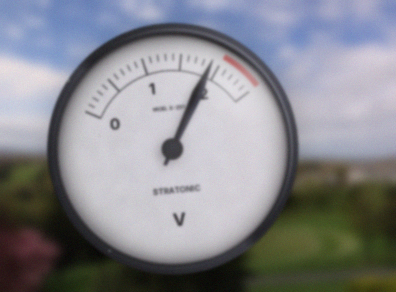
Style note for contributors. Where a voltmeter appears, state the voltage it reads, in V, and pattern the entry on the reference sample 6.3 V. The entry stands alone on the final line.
1.9 V
